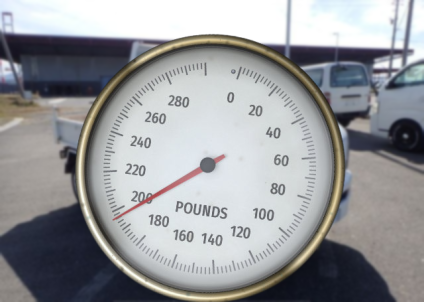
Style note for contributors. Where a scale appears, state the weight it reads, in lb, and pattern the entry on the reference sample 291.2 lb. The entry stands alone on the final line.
196 lb
